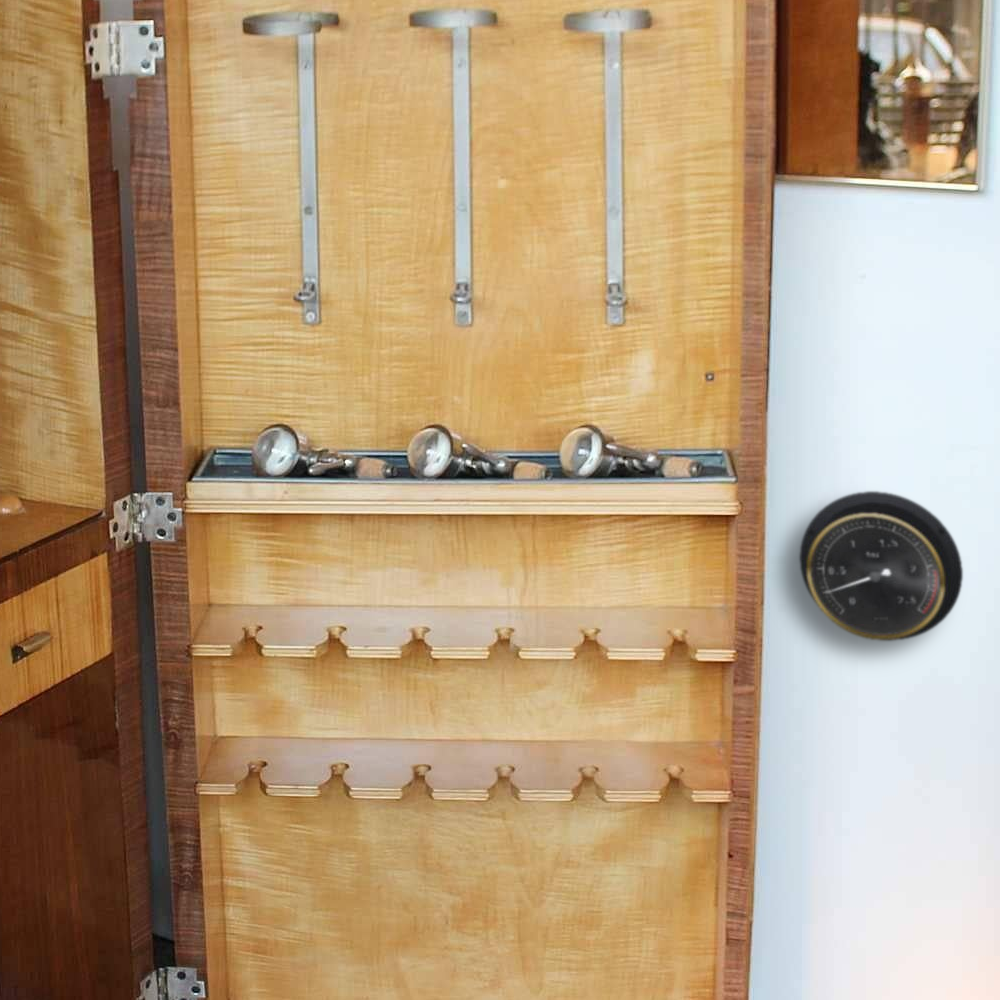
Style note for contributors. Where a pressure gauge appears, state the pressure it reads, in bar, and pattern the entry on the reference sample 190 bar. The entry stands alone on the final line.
0.25 bar
